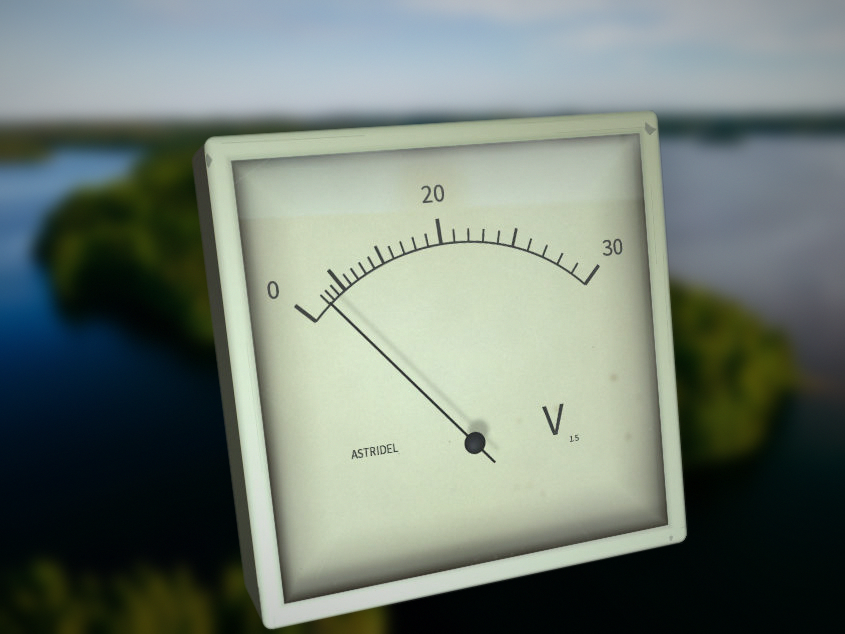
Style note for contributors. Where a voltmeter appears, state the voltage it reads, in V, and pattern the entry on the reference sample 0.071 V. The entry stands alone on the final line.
7 V
